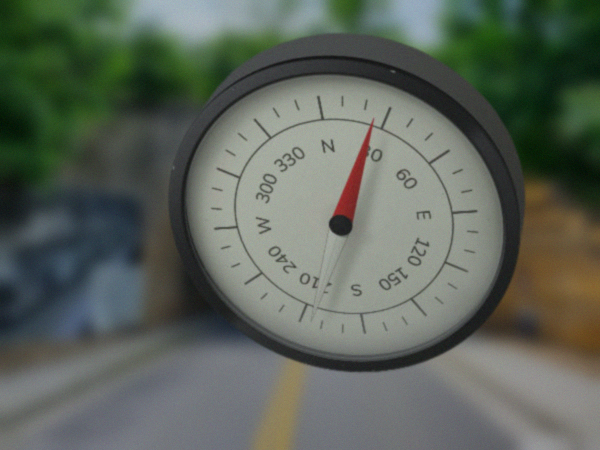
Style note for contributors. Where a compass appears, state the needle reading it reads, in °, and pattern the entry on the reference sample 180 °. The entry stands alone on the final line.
25 °
